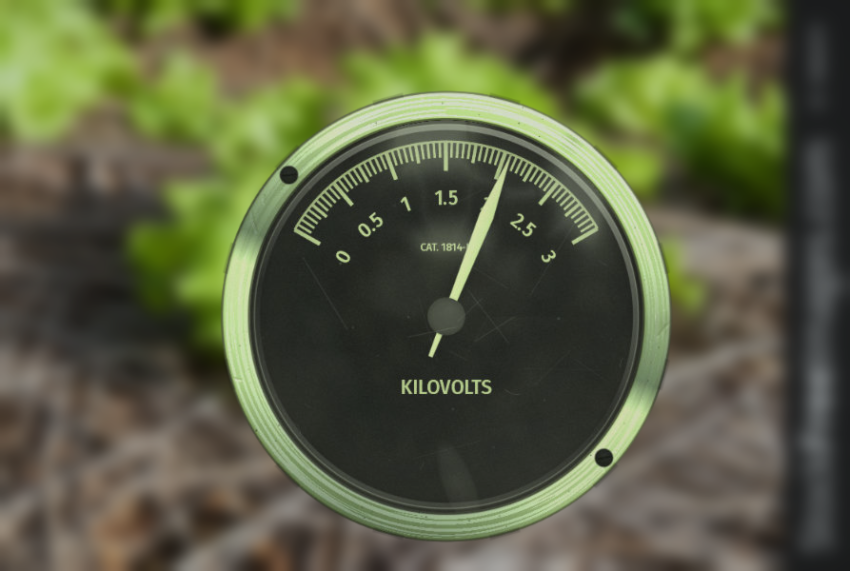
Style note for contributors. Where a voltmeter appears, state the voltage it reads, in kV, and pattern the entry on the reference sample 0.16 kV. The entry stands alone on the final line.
2.05 kV
